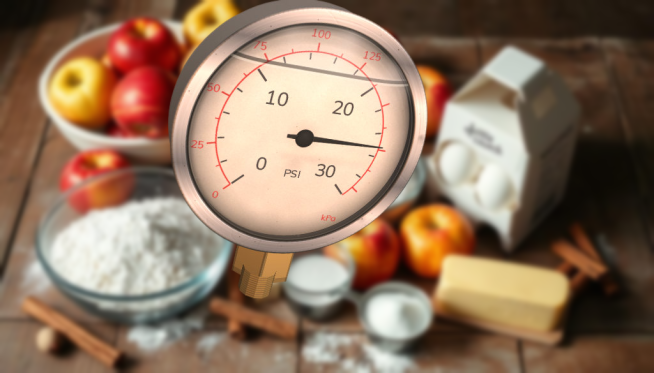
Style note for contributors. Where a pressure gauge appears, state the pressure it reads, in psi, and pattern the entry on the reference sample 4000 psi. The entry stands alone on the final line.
25 psi
